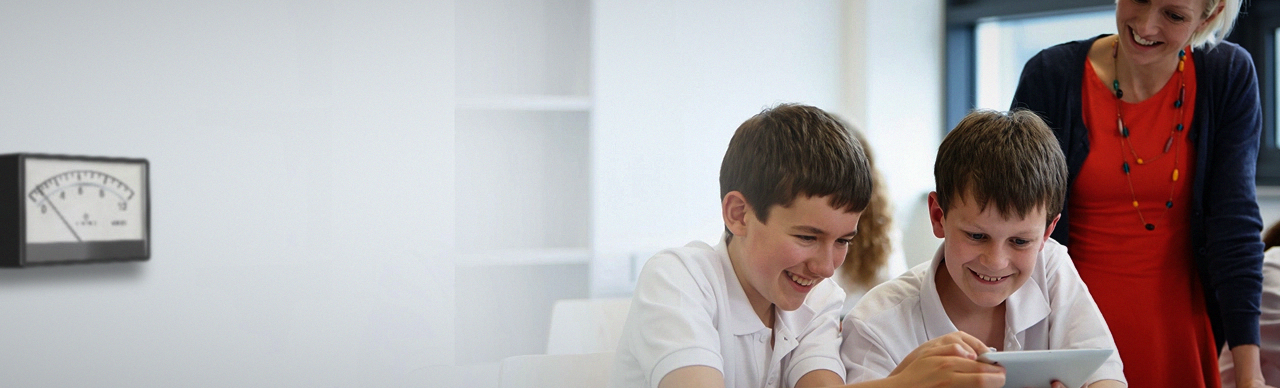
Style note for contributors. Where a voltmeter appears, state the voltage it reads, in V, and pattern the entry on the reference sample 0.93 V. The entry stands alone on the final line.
2 V
